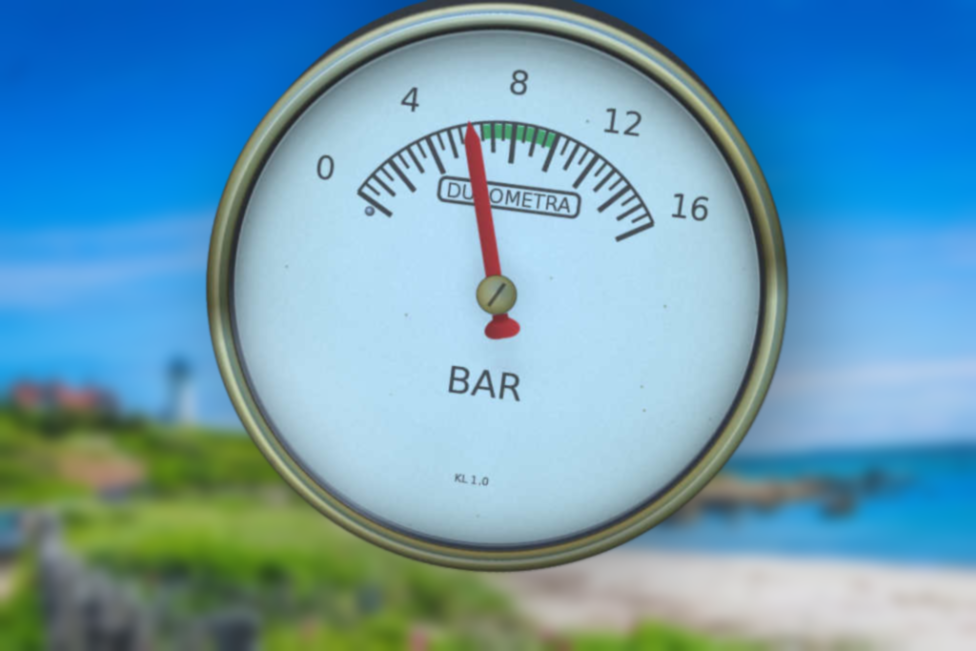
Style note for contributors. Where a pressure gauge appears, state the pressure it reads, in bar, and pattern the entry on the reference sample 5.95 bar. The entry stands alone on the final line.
6 bar
